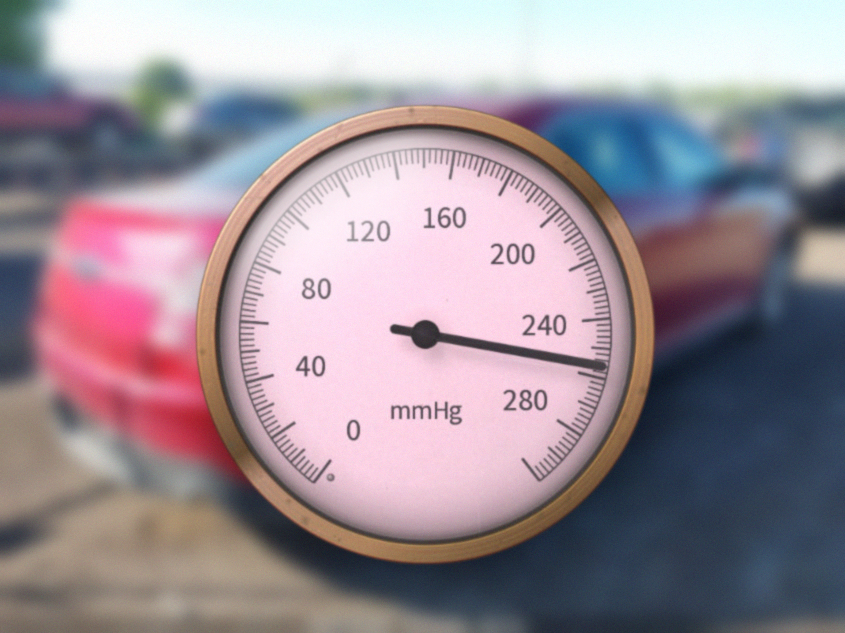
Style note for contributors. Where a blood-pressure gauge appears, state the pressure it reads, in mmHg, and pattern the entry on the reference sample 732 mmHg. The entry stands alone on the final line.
256 mmHg
